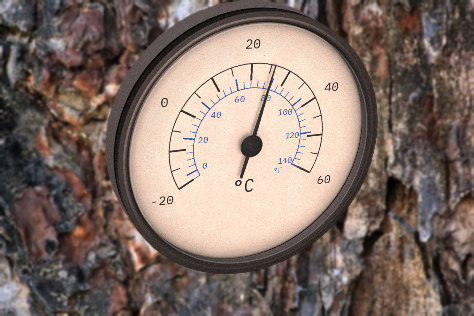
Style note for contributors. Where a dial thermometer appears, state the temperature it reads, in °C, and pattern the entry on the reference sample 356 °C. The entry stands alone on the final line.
25 °C
